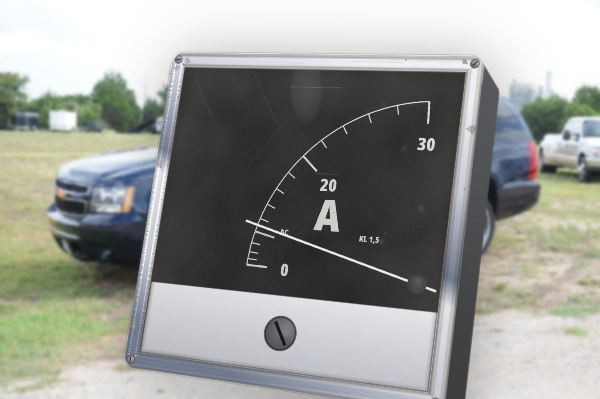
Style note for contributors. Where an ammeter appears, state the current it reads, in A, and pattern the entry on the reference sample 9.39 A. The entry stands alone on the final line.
11 A
